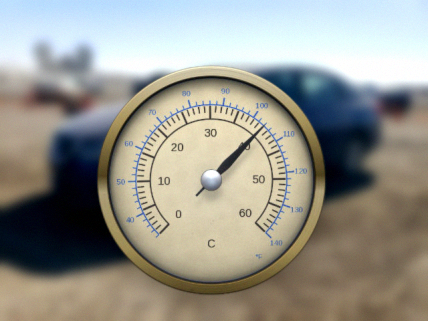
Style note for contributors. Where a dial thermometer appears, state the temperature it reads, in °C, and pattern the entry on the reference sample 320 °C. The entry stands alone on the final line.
40 °C
